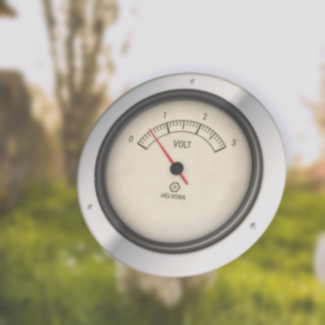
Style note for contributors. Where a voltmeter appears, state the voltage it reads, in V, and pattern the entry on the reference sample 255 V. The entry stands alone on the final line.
0.5 V
